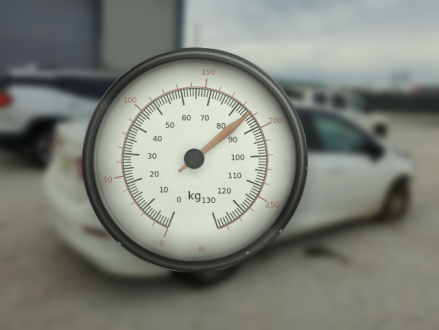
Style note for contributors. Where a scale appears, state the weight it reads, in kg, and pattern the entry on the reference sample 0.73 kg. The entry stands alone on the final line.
85 kg
